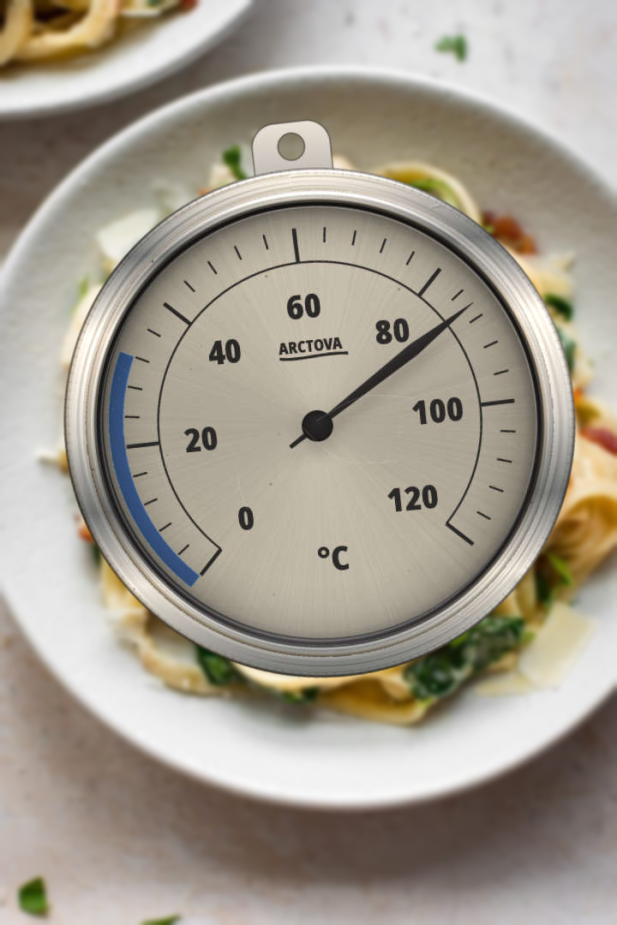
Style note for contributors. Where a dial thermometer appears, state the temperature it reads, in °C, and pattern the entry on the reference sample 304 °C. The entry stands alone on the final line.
86 °C
